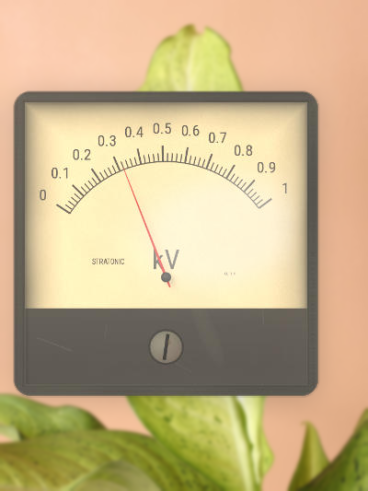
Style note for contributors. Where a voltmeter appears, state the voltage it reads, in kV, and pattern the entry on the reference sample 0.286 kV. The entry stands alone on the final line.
0.32 kV
